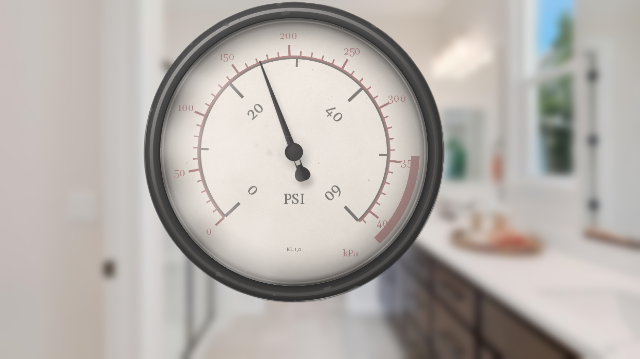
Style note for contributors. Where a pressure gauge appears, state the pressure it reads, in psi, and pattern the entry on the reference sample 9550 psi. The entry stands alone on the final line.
25 psi
